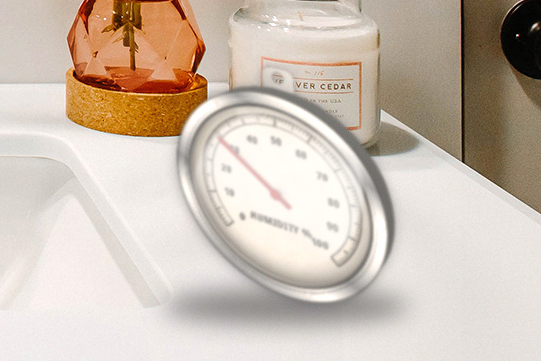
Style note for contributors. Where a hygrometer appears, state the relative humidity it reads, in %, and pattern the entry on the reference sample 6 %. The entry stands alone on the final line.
30 %
